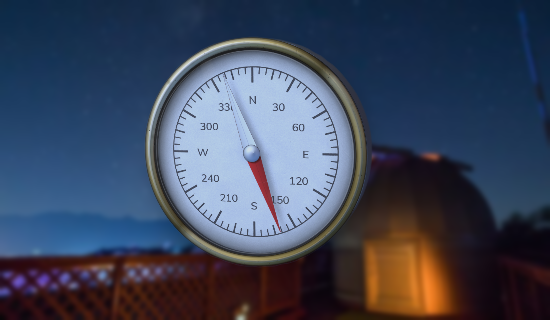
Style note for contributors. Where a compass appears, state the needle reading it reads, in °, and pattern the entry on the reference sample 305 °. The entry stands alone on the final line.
160 °
